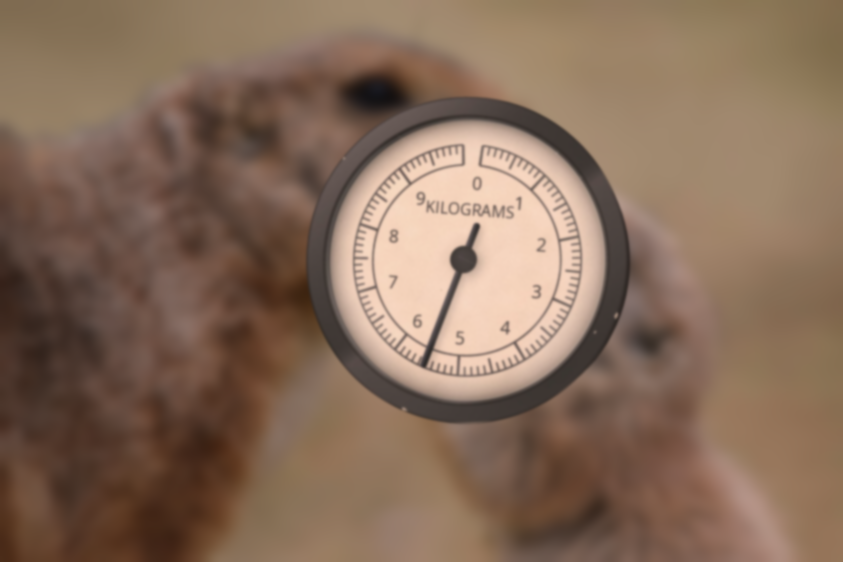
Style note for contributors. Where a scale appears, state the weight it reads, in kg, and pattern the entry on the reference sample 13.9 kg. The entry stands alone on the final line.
5.5 kg
